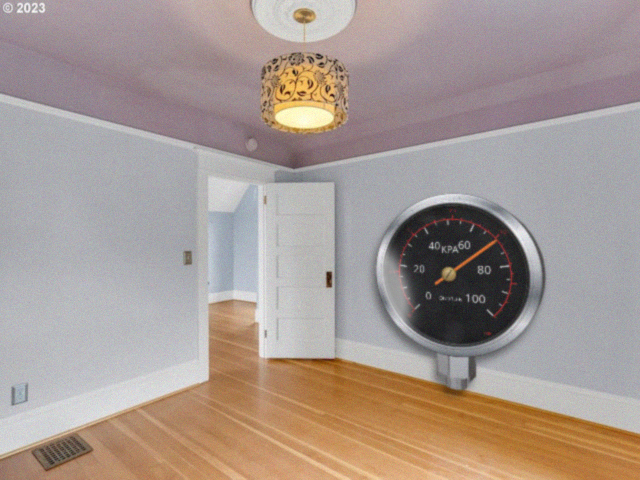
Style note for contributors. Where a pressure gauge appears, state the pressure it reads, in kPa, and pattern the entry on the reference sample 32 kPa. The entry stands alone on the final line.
70 kPa
